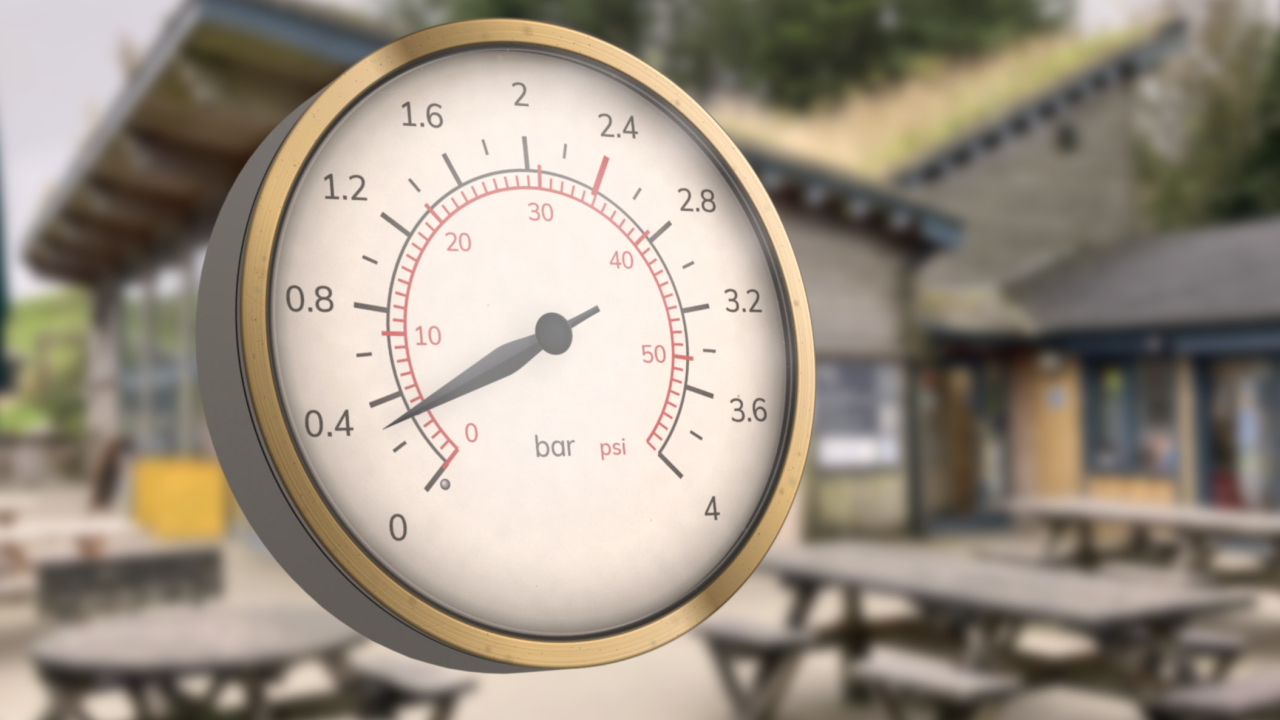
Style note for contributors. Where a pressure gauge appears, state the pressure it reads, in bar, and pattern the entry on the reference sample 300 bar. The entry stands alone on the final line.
0.3 bar
